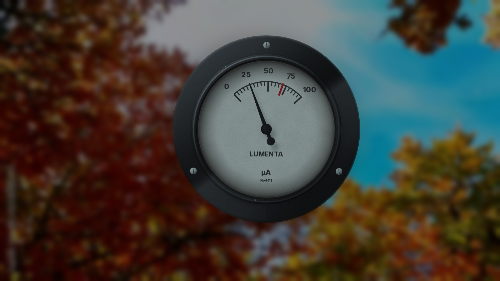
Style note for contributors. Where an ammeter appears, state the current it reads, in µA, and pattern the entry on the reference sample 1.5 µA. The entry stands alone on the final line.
25 µA
